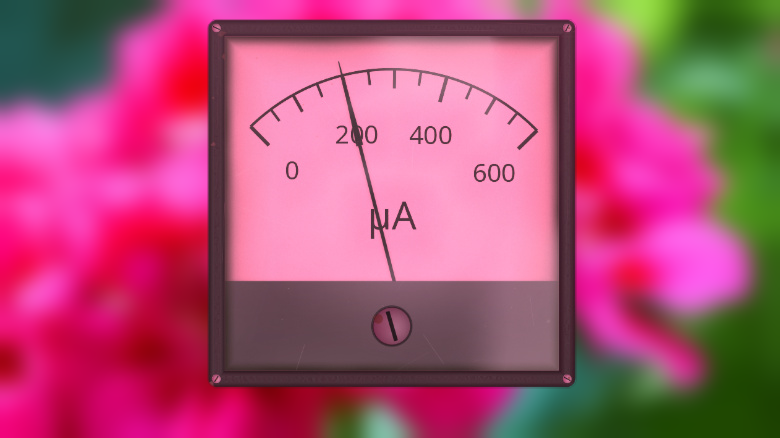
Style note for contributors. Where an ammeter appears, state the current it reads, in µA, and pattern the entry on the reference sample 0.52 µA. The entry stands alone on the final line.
200 µA
